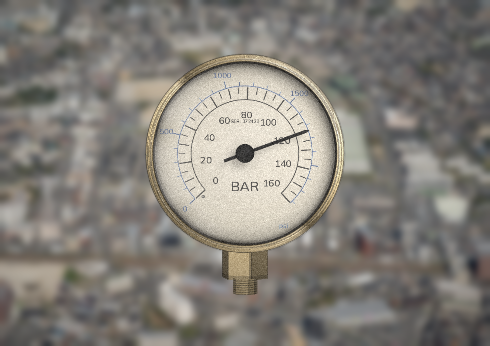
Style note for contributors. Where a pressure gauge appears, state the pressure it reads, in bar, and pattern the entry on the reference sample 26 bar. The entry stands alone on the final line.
120 bar
